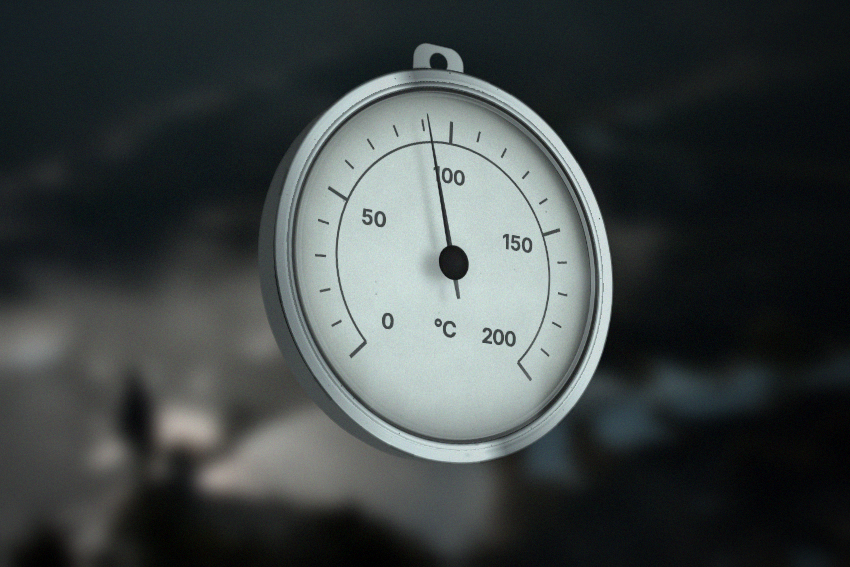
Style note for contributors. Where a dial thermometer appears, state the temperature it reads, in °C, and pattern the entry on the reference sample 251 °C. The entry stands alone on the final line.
90 °C
